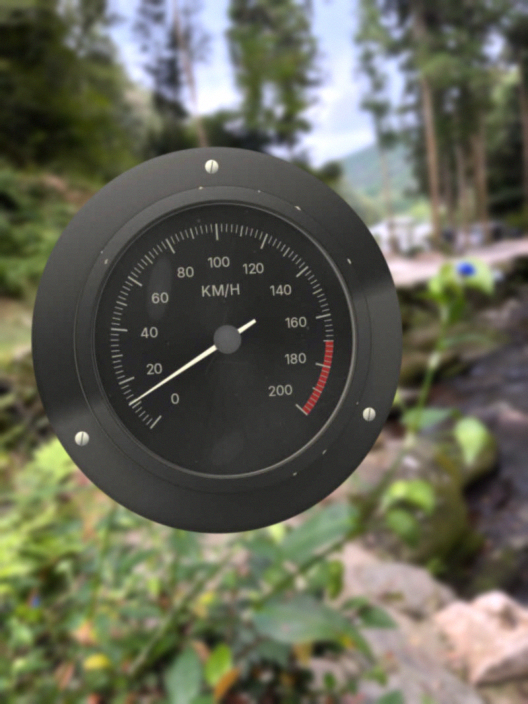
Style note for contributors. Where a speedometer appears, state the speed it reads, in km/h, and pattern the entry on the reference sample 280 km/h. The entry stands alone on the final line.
12 km/h
